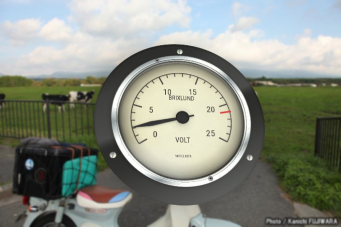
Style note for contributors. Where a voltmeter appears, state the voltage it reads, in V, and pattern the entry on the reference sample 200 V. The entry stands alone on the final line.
2 V
